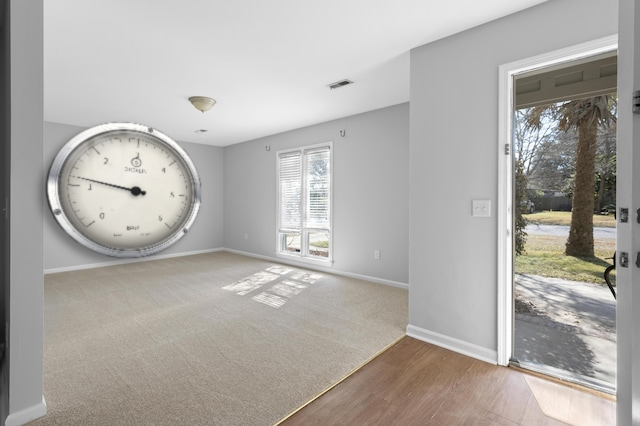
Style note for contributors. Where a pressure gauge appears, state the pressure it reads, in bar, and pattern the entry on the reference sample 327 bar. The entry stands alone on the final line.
1.2 bar
